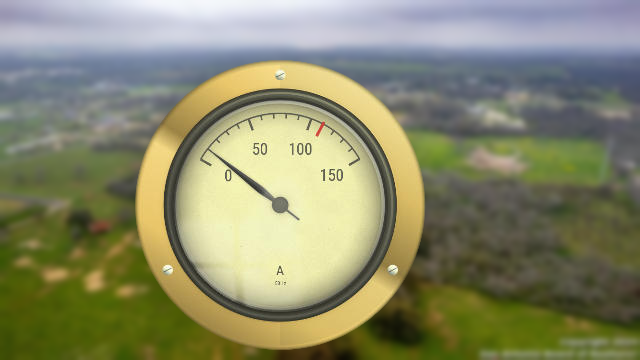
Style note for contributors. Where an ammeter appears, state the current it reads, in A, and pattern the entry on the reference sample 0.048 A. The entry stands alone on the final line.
10 A
